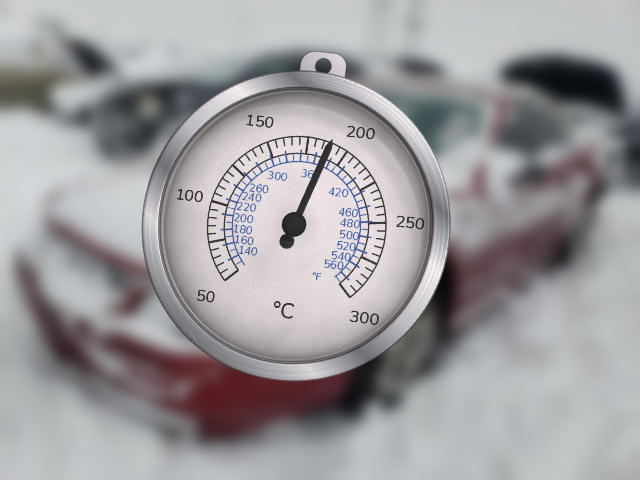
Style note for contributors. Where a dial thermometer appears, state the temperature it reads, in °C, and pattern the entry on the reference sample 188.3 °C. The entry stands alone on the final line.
190 °C
